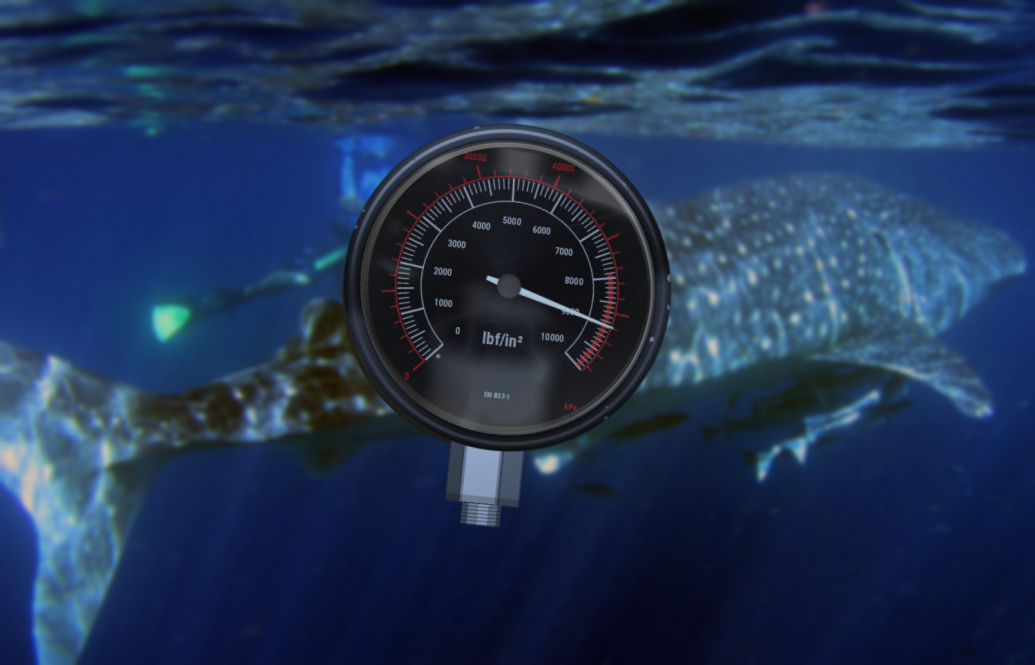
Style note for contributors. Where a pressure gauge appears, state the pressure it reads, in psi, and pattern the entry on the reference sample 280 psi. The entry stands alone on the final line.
9000 psi
